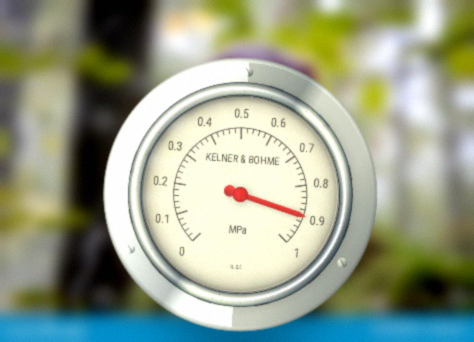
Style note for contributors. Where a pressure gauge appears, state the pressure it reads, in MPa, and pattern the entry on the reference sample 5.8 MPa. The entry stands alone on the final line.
0.9 MPa
